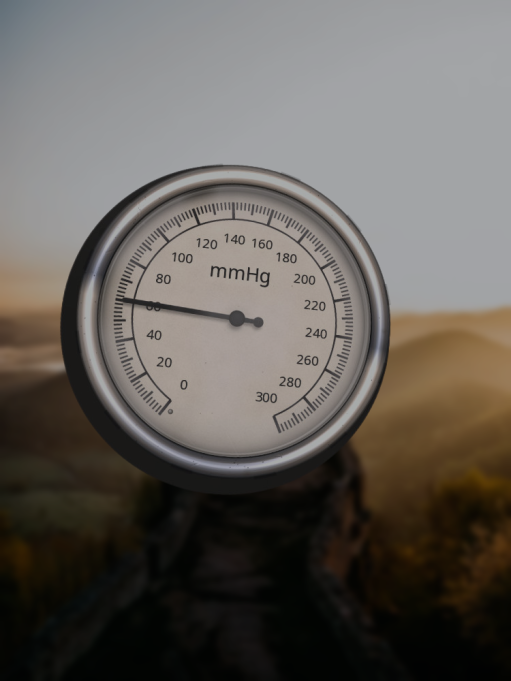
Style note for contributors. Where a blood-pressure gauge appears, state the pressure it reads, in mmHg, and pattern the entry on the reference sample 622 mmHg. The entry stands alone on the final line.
60 mmHg
